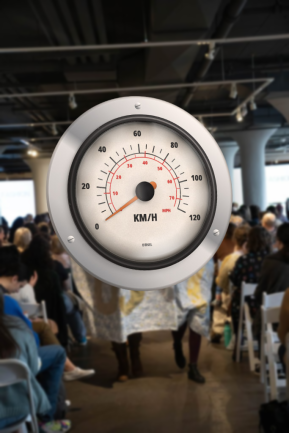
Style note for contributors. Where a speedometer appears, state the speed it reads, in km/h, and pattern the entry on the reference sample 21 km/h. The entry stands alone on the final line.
0 km/h
